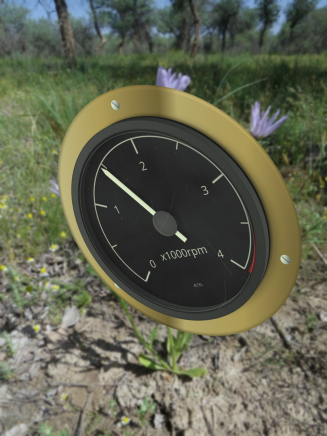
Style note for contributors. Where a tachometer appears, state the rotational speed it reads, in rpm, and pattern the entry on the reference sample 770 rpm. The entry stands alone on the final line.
1500 rpm
